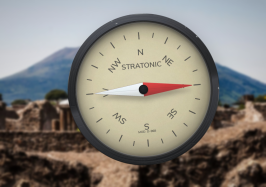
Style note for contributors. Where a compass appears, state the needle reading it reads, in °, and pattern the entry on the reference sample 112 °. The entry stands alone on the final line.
90 °
